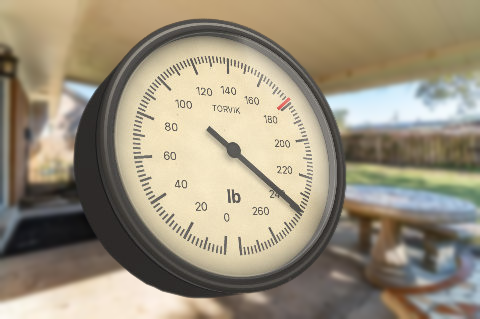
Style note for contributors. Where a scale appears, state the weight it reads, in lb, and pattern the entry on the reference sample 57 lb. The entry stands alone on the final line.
240 lb
